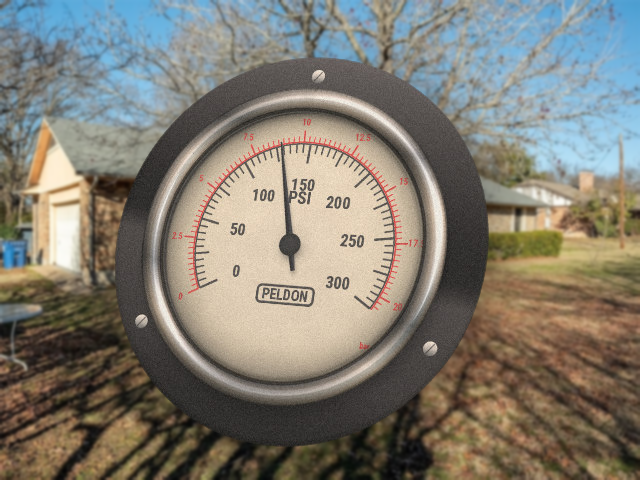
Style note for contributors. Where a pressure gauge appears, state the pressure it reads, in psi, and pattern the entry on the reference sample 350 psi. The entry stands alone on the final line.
130 psi
